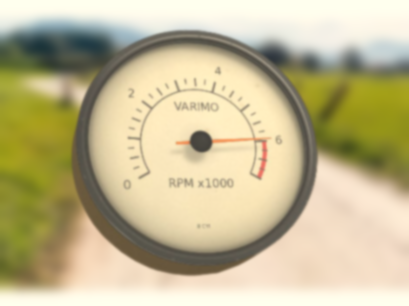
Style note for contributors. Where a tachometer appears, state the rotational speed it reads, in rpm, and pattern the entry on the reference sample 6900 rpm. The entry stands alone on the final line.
6000 rpm
